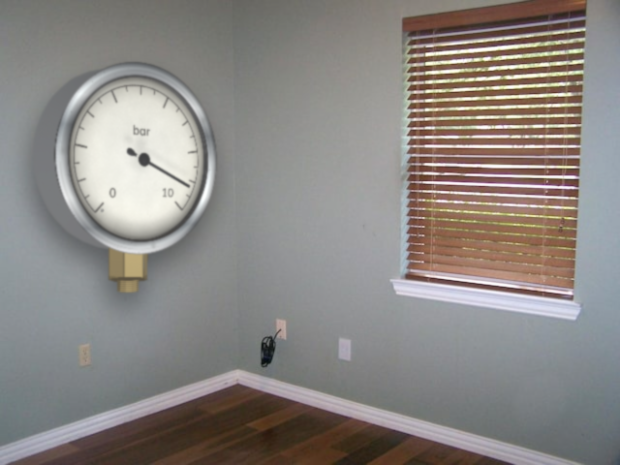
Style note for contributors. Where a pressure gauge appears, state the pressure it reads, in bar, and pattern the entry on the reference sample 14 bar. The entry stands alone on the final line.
9.25 bar
